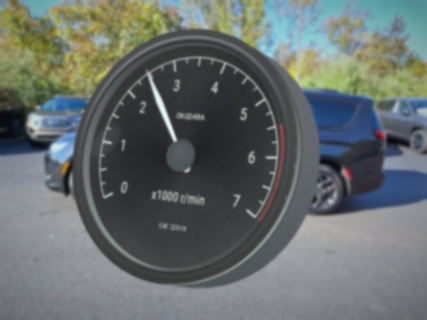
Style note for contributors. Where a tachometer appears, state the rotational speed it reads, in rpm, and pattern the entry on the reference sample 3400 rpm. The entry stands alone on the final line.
2500 rpm
